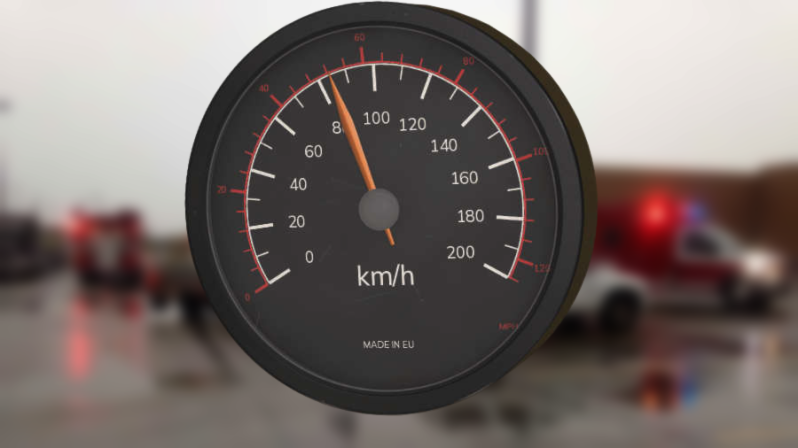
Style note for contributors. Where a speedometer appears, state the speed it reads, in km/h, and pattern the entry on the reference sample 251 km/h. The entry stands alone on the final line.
85 km/h
